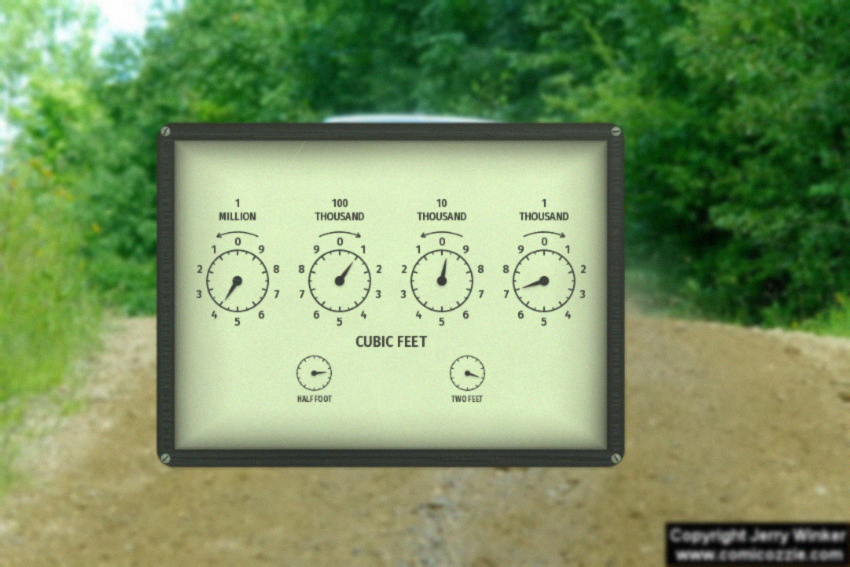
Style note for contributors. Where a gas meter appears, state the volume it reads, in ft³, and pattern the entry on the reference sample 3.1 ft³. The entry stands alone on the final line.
409700 ft³
